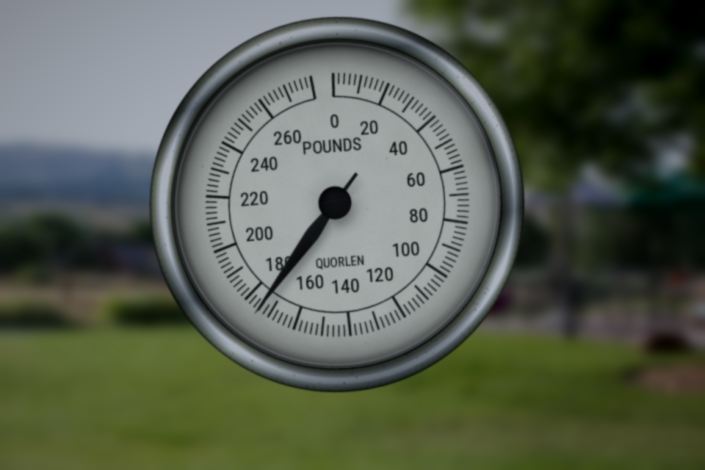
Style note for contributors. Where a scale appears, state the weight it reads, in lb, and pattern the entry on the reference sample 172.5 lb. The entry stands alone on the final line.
174 lb
